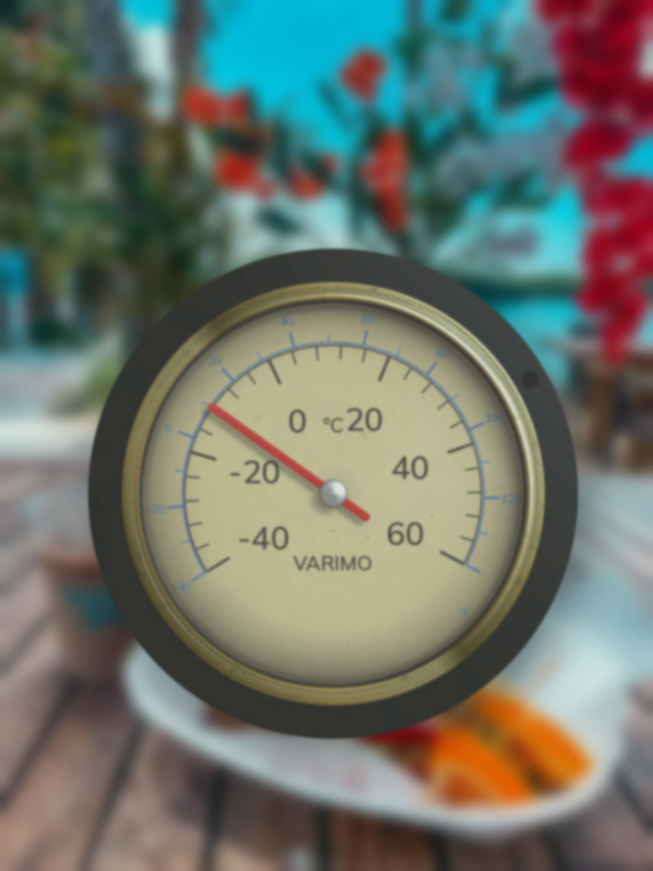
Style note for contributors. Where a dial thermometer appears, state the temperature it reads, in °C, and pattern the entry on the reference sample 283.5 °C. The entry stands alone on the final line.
-12 °C
